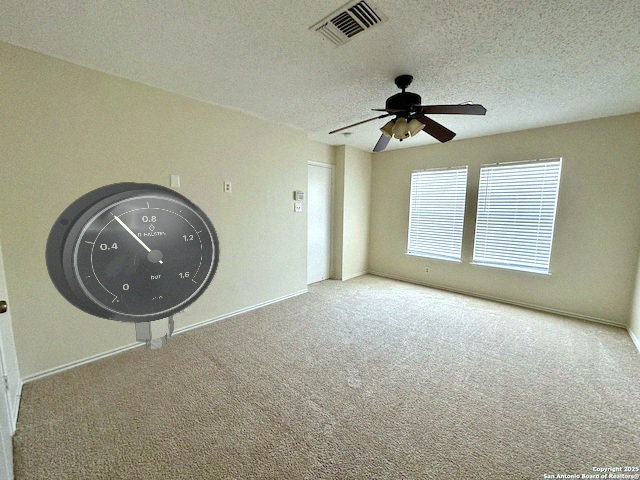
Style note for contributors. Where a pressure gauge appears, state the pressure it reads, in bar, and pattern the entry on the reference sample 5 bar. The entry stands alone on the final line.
0.6 bar
